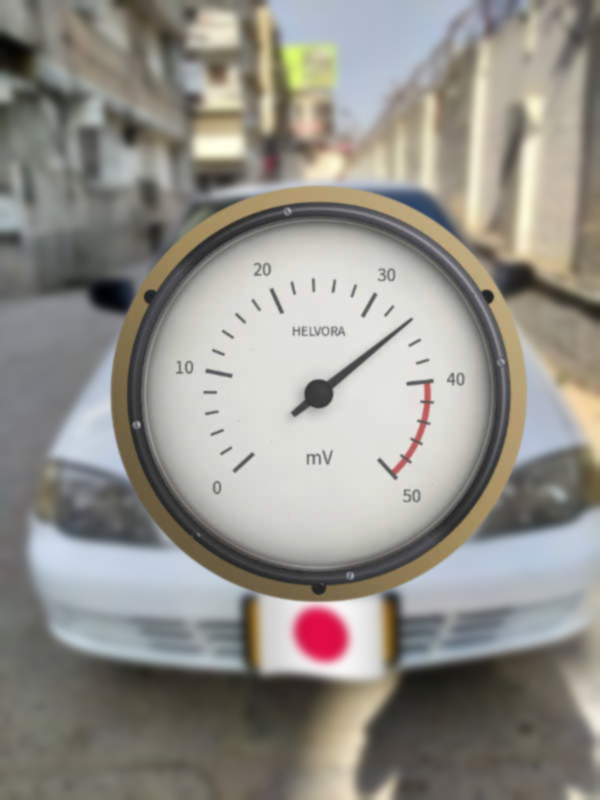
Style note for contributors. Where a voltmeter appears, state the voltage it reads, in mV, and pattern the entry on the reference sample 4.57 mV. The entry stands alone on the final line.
34 mV
